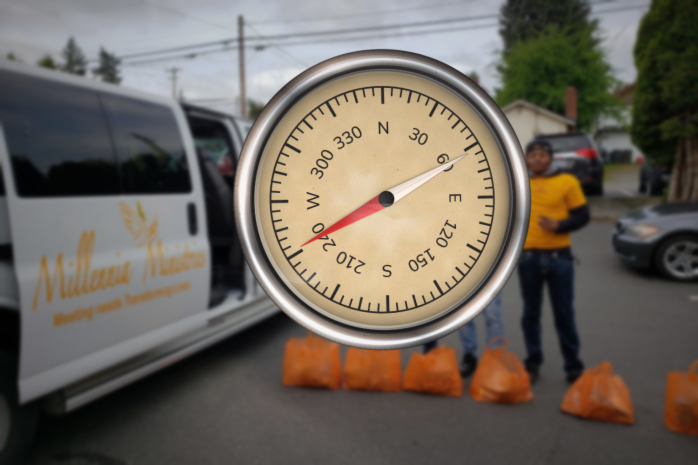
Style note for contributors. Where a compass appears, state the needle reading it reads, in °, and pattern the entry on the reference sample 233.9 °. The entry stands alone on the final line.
242.5 °
